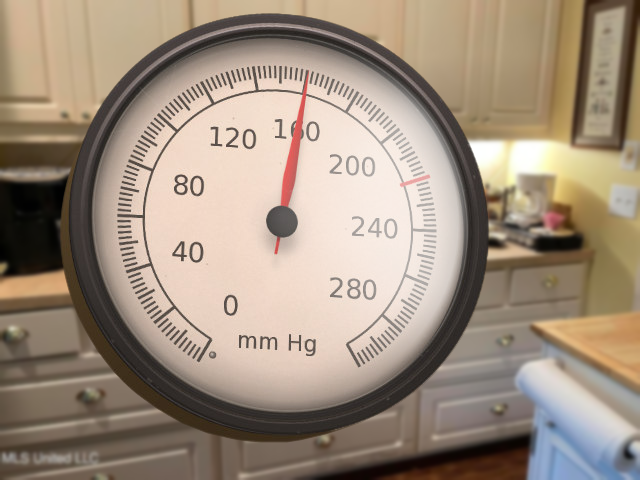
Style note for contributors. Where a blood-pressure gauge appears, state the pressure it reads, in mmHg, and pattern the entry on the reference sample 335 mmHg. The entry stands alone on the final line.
160 mmHg
